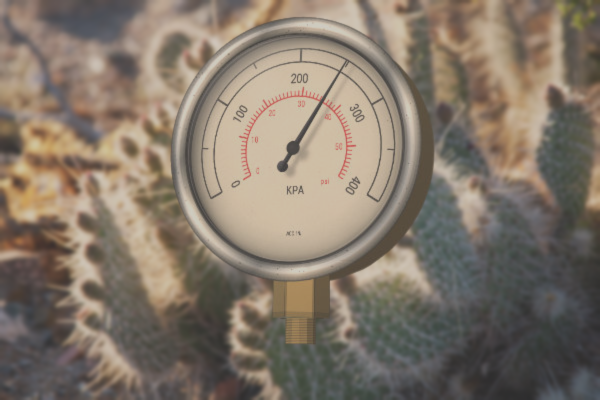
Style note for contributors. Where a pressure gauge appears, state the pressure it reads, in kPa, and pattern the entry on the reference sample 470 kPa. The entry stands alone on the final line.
250 kPa
